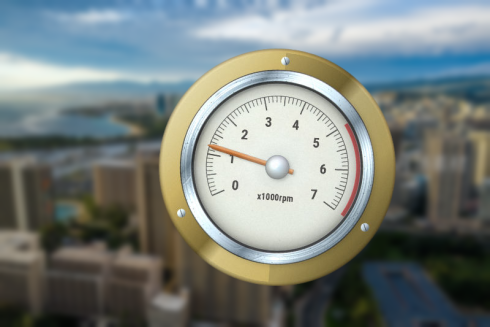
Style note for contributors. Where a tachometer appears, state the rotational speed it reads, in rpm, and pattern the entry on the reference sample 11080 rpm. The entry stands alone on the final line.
1200 rpm
